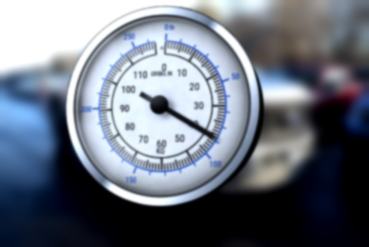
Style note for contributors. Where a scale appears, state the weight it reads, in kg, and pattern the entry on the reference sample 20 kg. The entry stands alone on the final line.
40 kg
